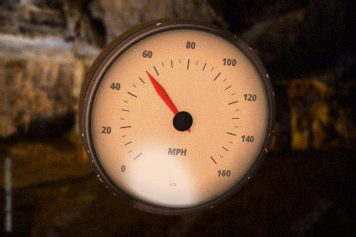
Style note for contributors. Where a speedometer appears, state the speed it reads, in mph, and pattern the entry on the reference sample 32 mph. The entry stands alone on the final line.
55 mph
